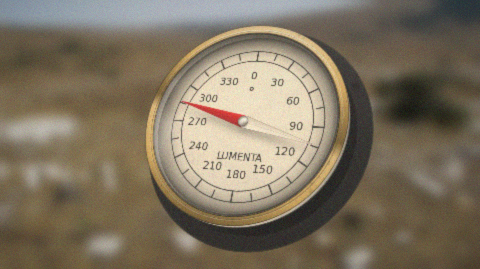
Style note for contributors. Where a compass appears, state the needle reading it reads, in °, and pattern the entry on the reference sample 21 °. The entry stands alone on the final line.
285 °
